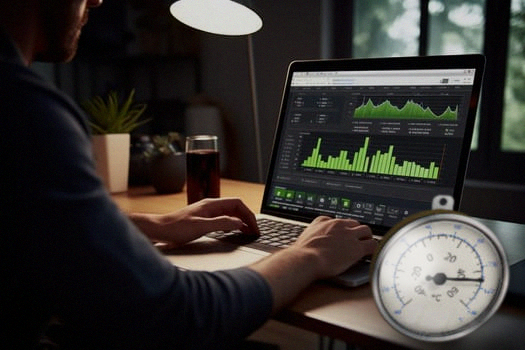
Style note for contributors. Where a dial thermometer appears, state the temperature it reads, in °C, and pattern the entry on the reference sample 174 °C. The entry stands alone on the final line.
44 °C
